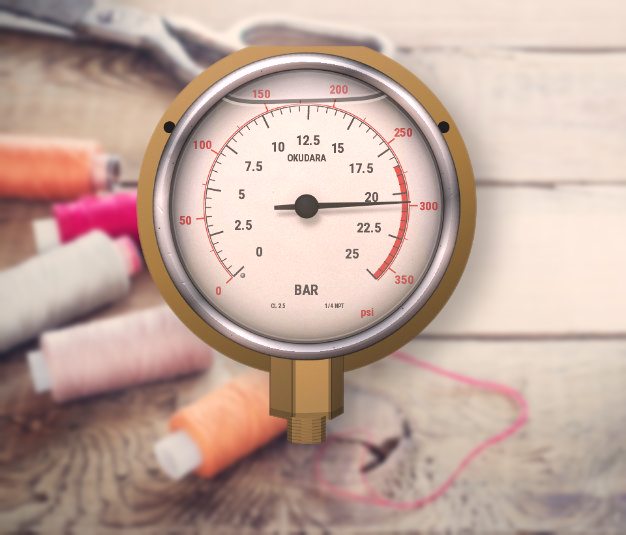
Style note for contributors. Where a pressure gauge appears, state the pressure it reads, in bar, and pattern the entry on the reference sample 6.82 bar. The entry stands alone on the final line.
20.5 bar
